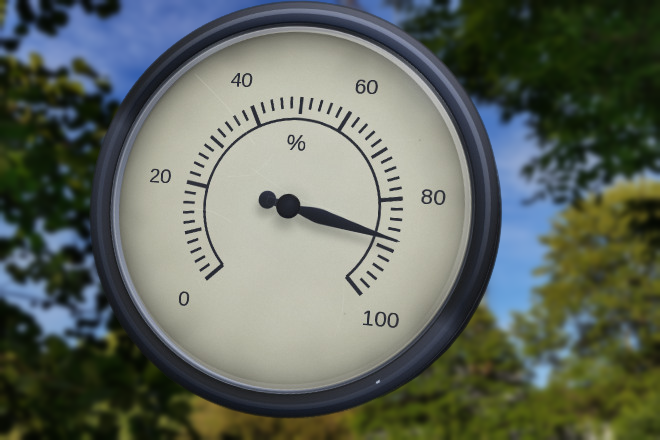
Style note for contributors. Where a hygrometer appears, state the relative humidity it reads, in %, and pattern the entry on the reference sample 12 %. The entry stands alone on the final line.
88 %
